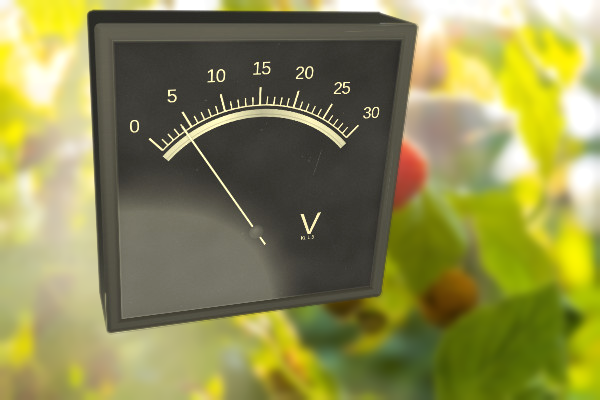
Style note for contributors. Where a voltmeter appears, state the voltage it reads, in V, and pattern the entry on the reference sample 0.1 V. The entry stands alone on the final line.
4 V
